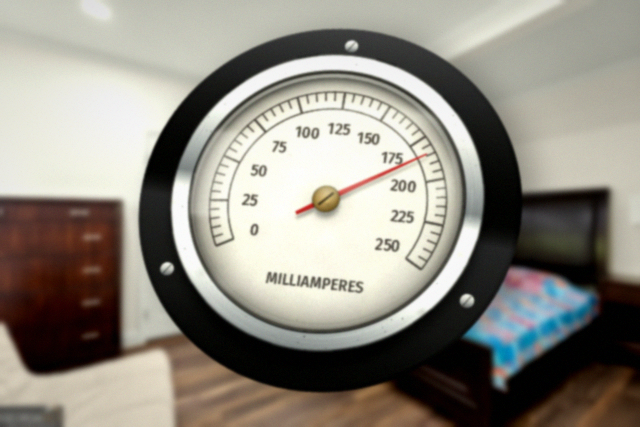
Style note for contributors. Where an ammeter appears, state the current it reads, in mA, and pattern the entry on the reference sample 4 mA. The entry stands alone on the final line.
185 mA
